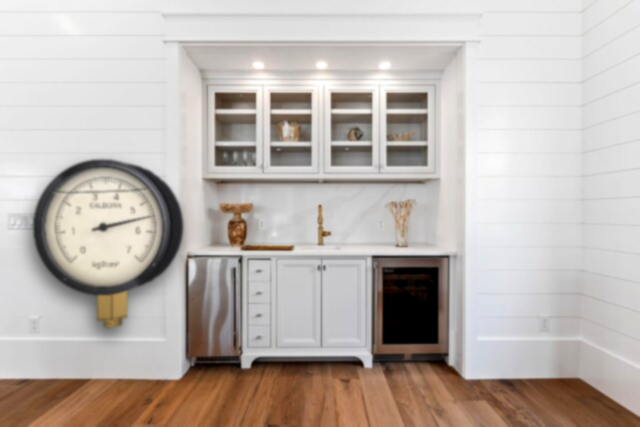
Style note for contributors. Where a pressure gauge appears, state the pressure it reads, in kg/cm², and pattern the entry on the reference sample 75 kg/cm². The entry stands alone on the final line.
5.5 kg/cm²
